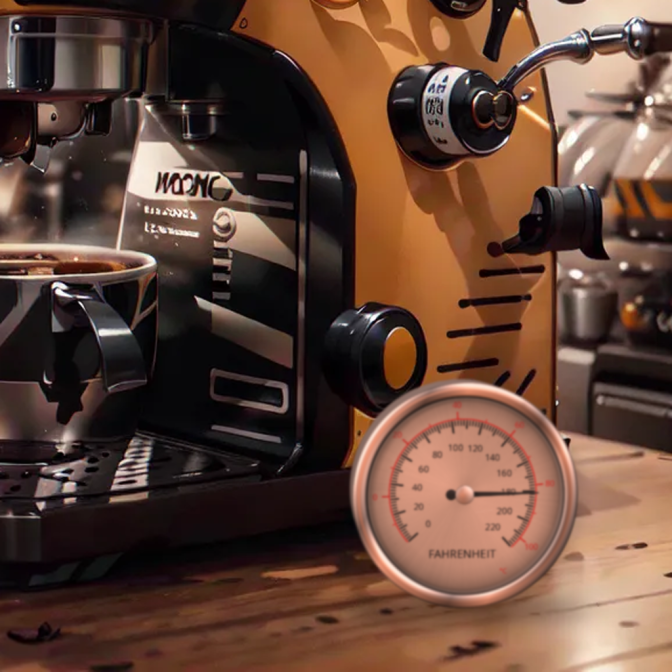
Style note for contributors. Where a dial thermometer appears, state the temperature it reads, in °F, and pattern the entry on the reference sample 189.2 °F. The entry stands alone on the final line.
180 °F
